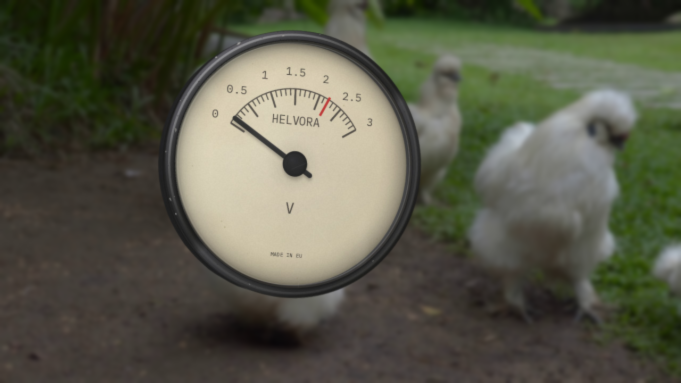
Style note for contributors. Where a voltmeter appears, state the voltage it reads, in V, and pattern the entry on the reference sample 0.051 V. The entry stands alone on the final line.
0.1 V
